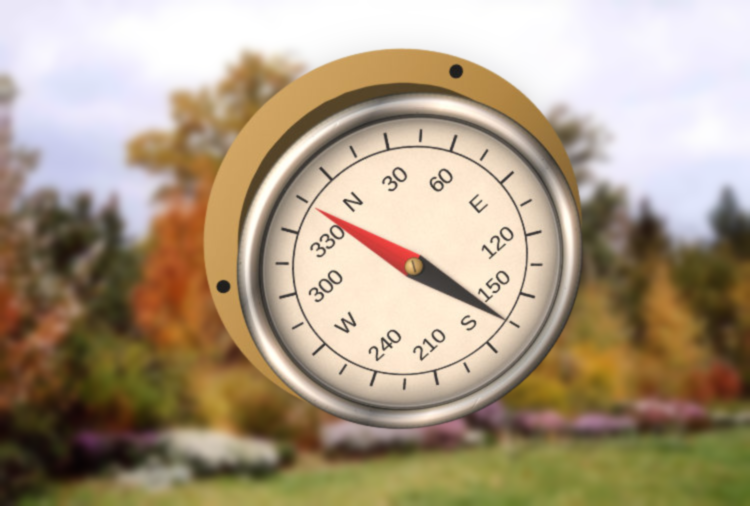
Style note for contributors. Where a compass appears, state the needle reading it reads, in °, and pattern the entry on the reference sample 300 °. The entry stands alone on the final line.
345 °
